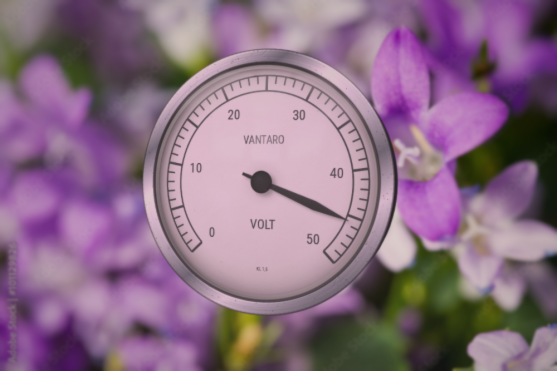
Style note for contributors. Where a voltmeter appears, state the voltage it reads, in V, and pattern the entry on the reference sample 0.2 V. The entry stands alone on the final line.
45.5 V
